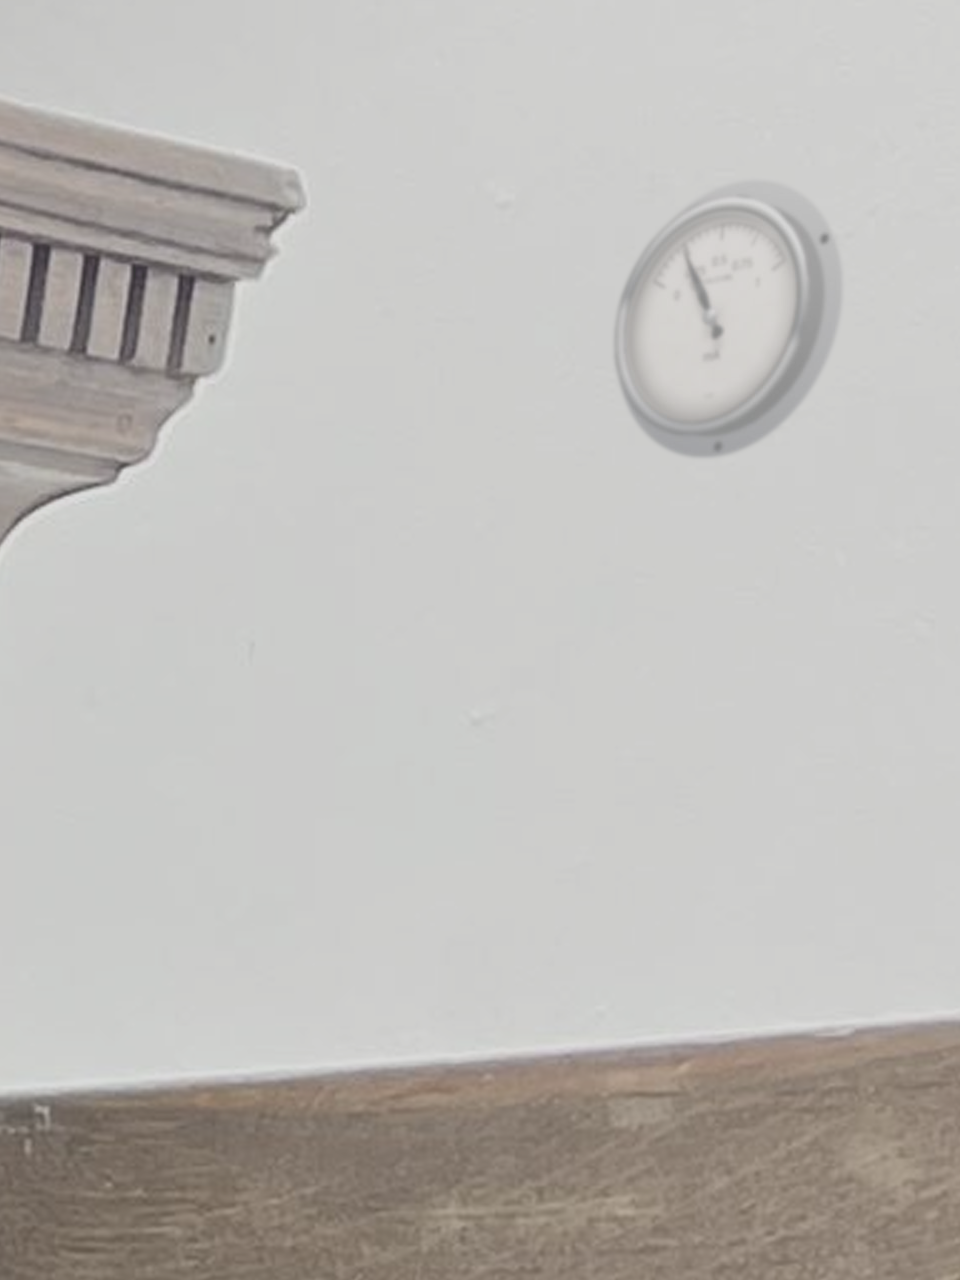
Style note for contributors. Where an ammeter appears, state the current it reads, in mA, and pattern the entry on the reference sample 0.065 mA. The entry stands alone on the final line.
0.25 mA
